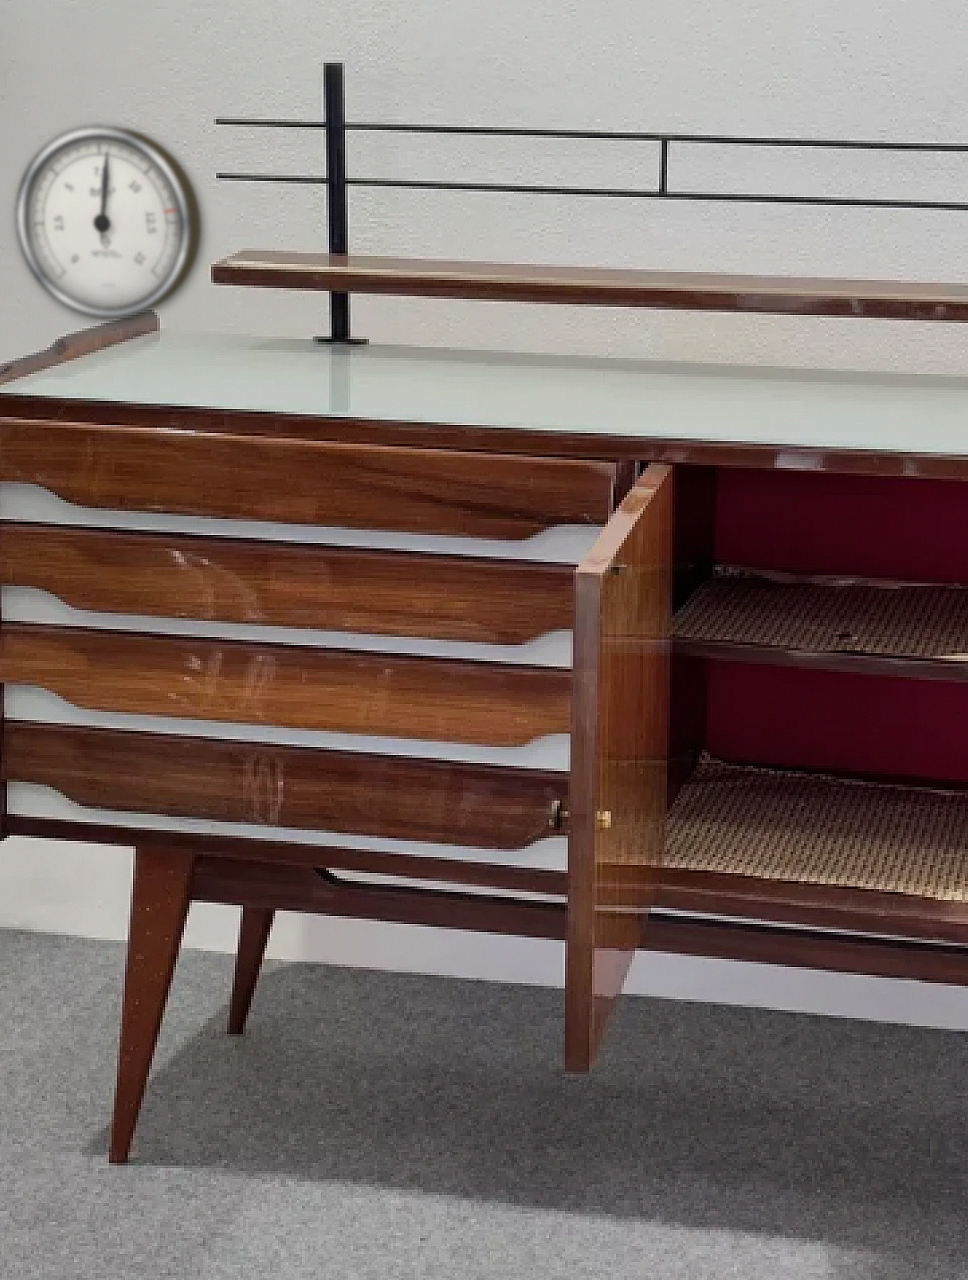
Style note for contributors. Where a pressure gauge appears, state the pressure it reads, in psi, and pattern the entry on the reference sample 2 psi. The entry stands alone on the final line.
8 psi
